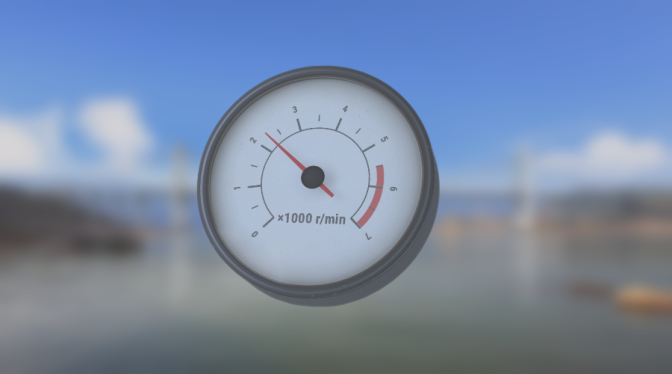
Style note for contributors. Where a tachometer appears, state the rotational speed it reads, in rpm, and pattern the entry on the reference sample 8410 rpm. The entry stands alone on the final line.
2250 rpm
